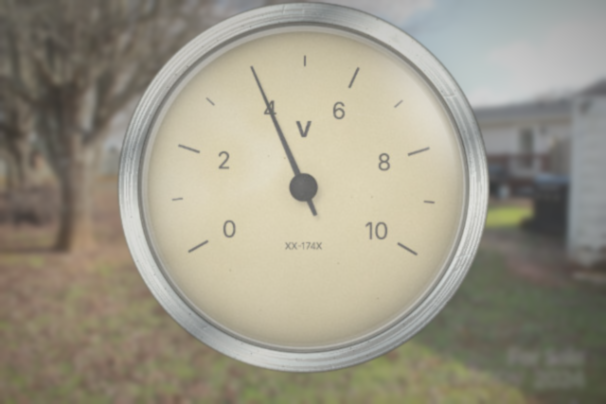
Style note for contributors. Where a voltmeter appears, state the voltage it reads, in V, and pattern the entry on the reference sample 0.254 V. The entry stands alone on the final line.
4 V
